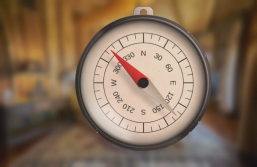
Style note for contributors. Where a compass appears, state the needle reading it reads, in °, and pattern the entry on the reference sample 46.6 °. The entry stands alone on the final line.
315 °
